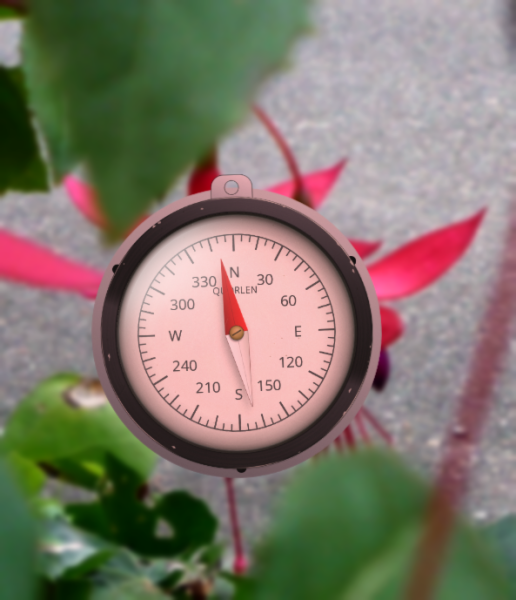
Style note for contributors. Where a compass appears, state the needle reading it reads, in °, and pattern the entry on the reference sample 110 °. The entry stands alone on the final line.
350 °
